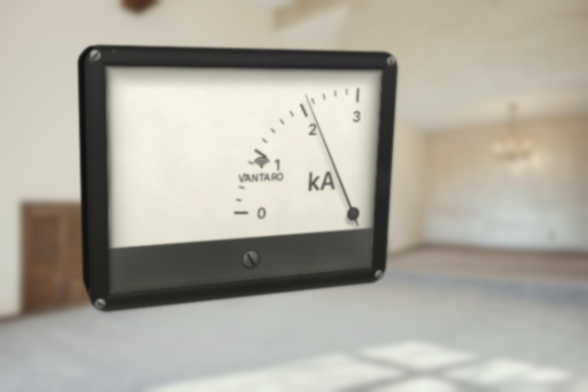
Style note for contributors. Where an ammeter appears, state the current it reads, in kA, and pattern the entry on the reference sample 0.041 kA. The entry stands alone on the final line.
2.1 kA
